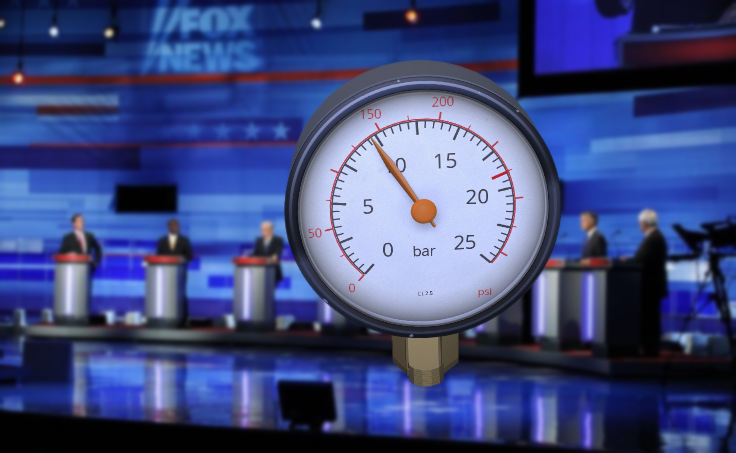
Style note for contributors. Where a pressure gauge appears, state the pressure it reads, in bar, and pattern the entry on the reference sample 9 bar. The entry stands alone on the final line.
9.75 bar
